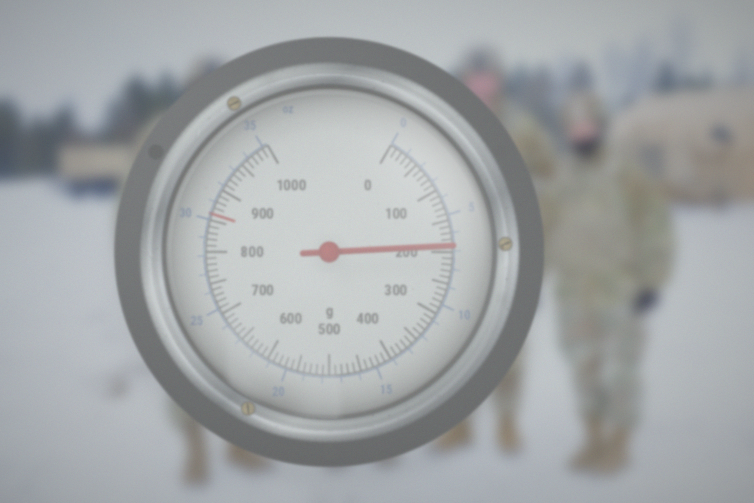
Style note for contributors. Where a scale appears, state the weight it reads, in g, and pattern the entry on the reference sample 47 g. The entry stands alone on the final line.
190 g
